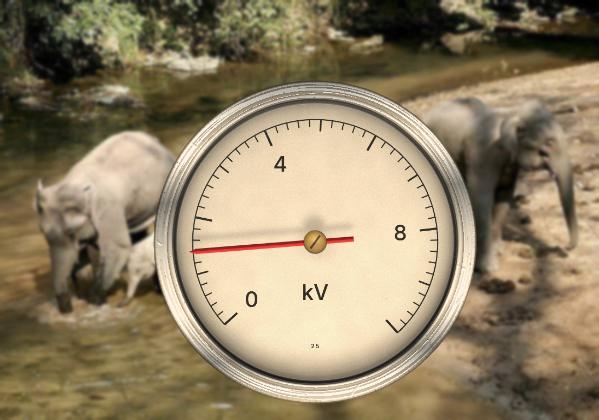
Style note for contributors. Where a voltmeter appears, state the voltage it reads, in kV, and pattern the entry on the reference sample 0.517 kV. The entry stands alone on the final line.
1.4 kV
